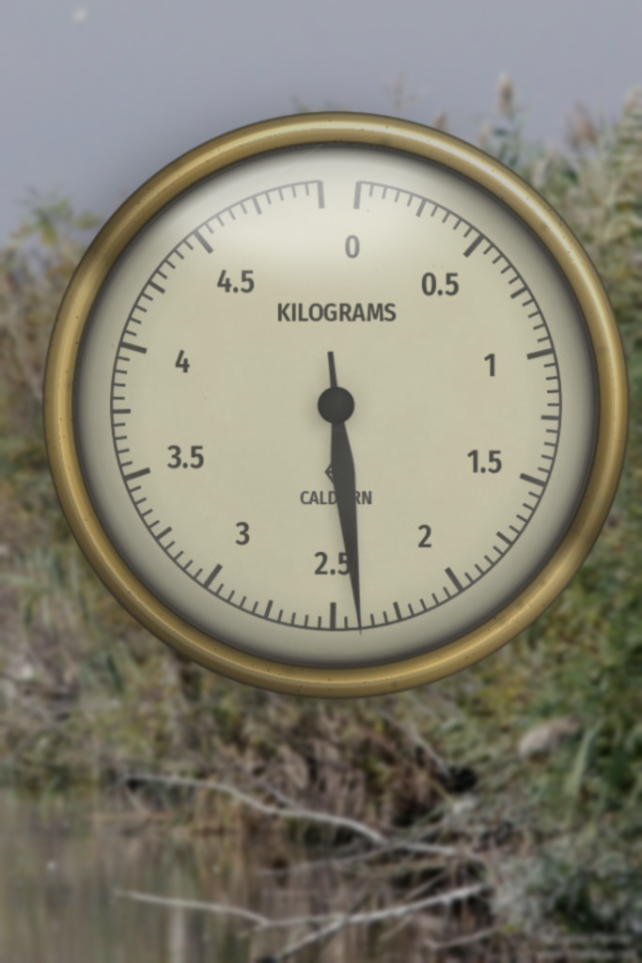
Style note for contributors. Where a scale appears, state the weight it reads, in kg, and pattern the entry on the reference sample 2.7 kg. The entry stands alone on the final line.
2.4 kg
